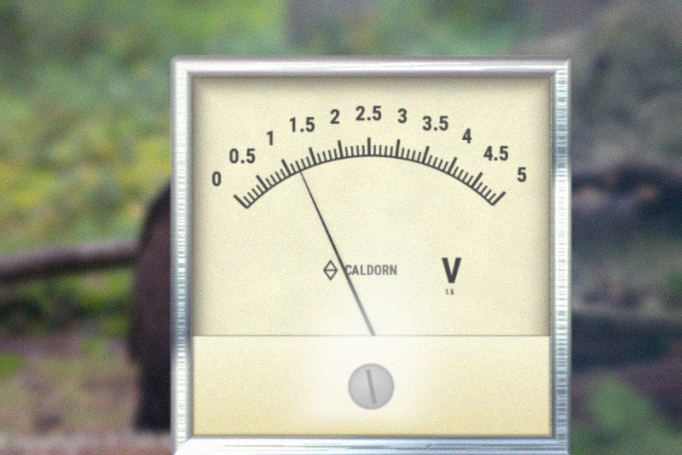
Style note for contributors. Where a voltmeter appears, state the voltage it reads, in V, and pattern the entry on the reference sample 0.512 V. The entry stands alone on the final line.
1.2 V
